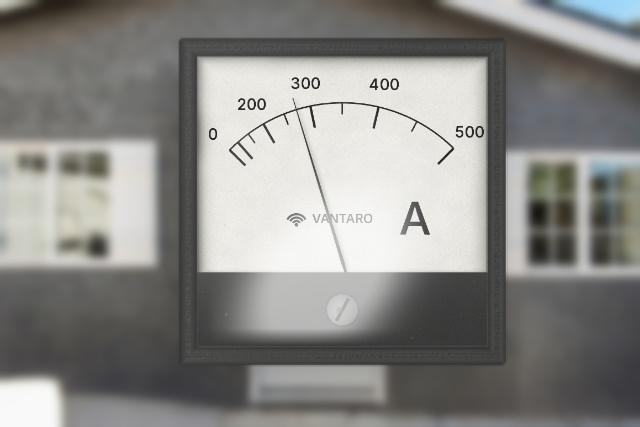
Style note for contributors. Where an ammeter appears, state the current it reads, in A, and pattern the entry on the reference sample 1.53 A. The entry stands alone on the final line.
275 A
